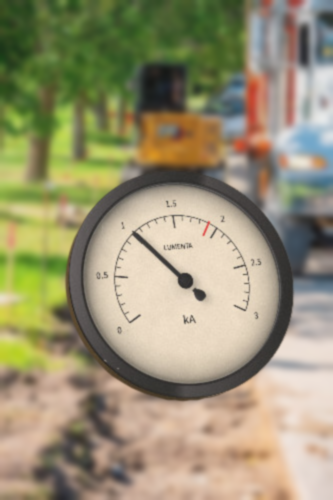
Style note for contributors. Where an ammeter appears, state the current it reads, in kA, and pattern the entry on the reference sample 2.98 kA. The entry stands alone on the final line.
1 kA
